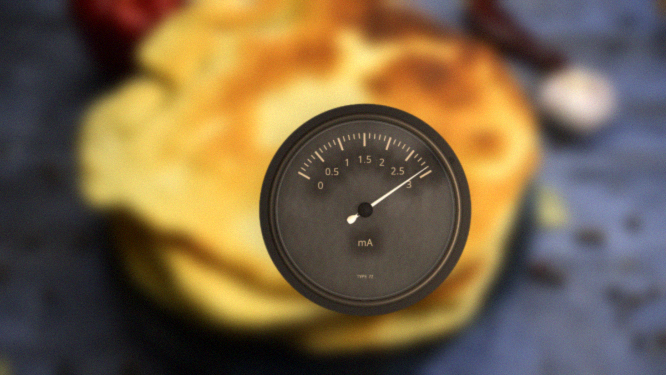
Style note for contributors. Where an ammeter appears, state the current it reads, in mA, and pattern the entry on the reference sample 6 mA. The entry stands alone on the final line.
2.9 mA
